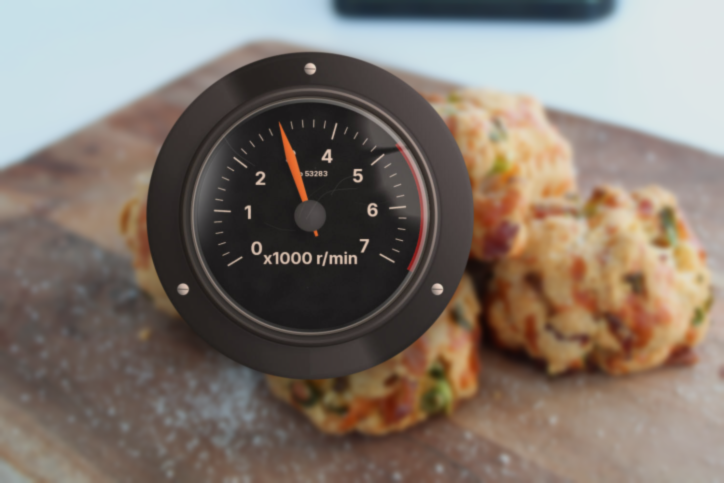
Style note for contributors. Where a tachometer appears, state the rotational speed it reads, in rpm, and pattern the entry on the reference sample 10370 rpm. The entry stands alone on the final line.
3000 rpm
